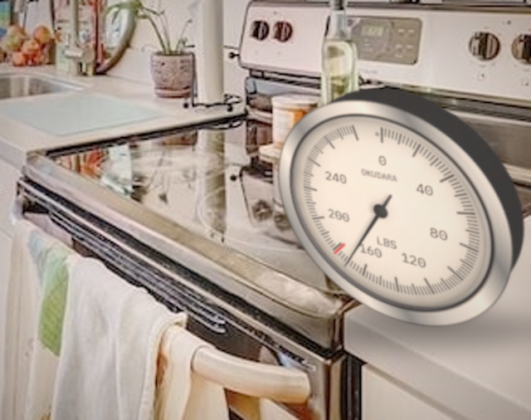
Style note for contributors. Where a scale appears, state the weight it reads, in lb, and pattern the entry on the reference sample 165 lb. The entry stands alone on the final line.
170 lb
